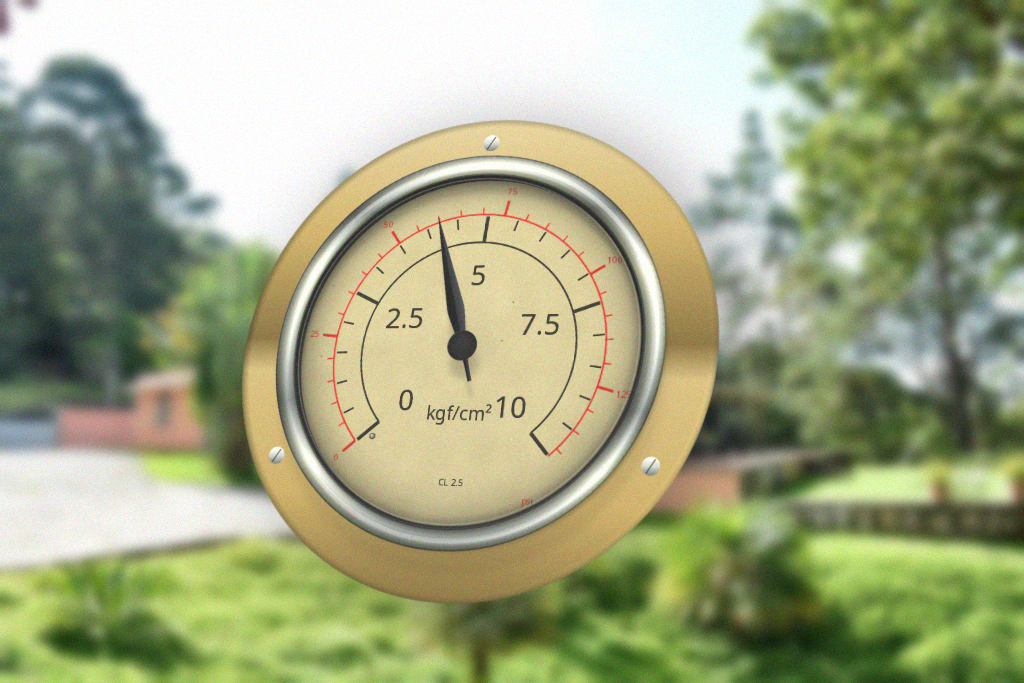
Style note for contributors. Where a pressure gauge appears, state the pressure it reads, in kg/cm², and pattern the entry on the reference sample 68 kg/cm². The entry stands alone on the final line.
4.25 kg/cm²
